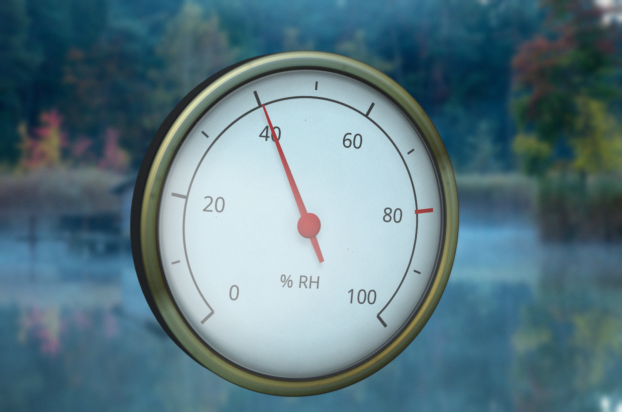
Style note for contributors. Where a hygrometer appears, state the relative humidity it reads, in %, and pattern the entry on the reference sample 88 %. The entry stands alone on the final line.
40 %
